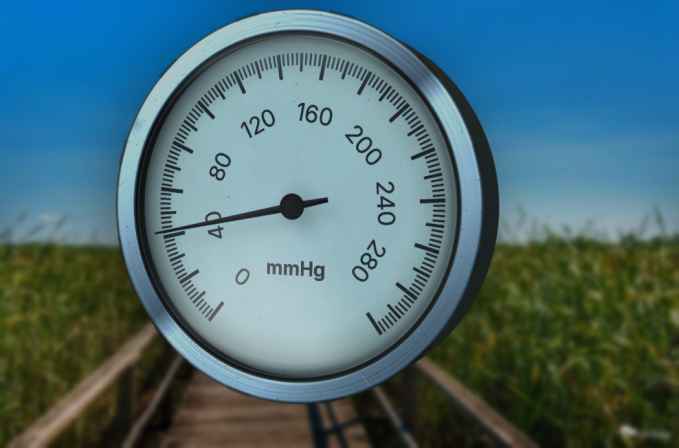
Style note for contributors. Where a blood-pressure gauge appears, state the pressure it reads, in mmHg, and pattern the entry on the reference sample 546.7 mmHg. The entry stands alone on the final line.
42 mmHg
